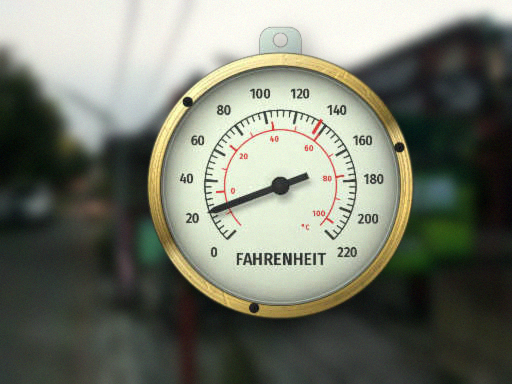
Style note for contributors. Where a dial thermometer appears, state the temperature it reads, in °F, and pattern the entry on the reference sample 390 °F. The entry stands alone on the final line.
20 °F
